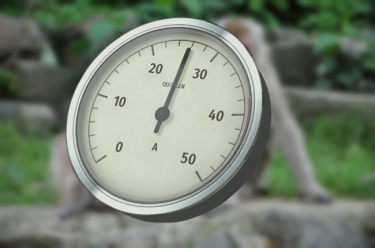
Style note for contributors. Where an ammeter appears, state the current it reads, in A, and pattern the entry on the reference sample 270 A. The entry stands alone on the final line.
26 A
